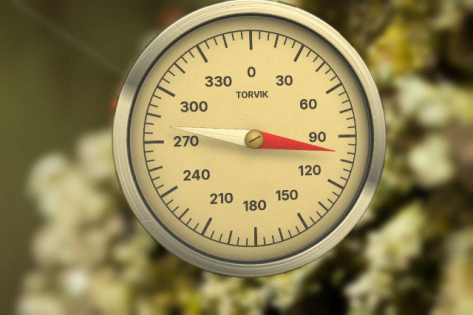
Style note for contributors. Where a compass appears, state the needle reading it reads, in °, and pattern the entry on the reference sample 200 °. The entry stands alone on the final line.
100 °
